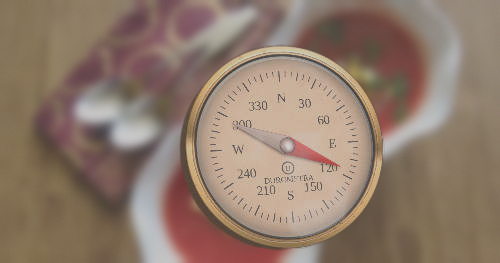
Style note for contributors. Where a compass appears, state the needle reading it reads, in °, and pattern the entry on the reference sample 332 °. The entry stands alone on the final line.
115 °
